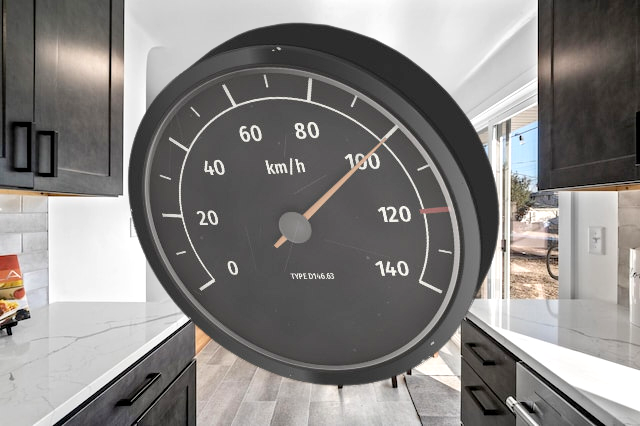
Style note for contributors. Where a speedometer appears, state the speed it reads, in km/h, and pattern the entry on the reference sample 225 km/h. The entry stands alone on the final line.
100 km/h
